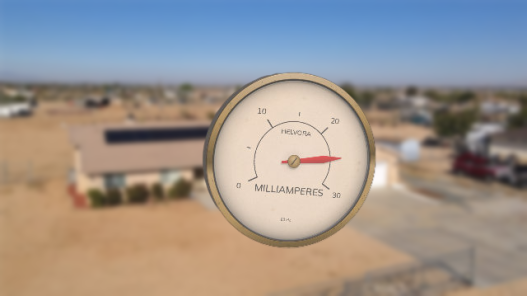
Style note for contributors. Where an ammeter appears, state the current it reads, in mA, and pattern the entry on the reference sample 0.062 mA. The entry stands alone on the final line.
25 mA
